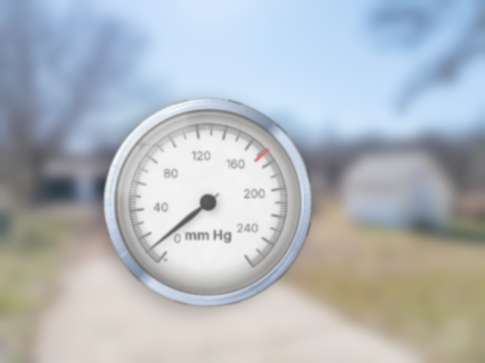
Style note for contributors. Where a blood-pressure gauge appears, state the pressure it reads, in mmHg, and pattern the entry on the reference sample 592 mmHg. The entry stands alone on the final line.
10 mmHg
